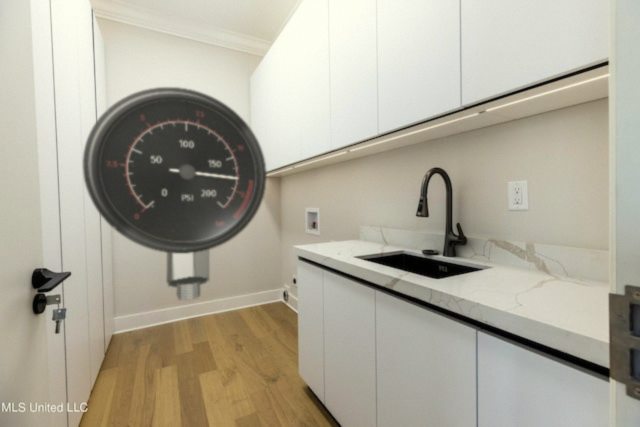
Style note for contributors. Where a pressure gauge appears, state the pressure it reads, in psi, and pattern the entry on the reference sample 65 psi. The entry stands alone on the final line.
170 psi
